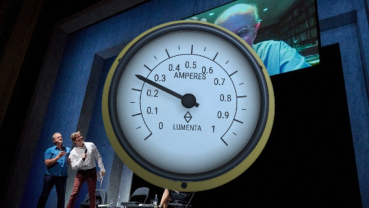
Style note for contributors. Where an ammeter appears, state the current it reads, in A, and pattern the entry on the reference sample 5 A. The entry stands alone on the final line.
0.25 A
